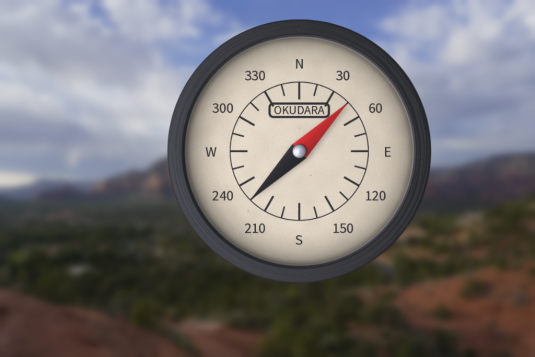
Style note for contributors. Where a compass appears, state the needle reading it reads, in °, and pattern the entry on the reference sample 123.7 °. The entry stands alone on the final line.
45 °
